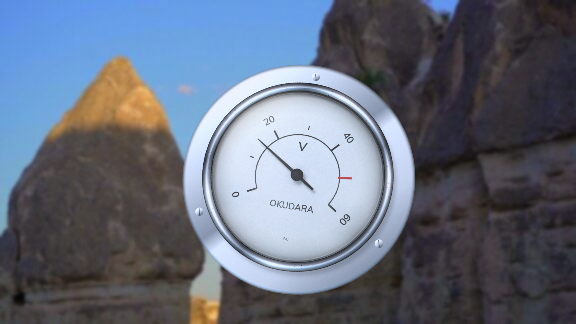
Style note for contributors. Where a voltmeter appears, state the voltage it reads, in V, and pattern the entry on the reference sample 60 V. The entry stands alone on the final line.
15 V
